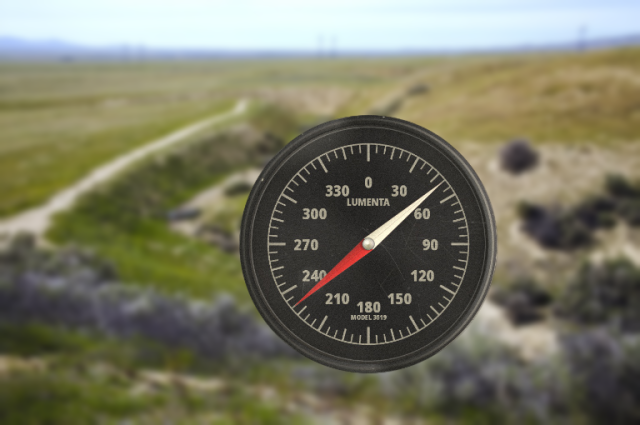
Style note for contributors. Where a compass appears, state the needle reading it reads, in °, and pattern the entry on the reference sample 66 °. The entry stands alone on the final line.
230 °
